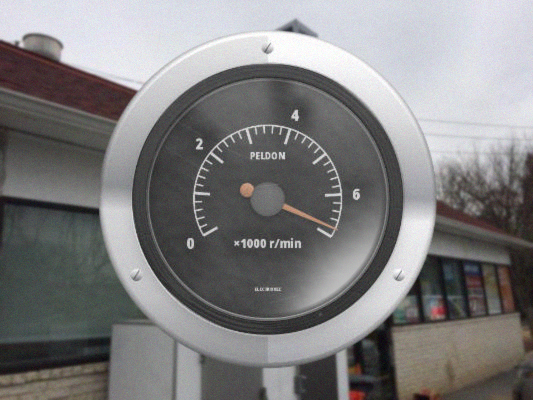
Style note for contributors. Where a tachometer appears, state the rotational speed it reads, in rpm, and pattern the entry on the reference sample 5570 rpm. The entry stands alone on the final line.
6800 rpm
